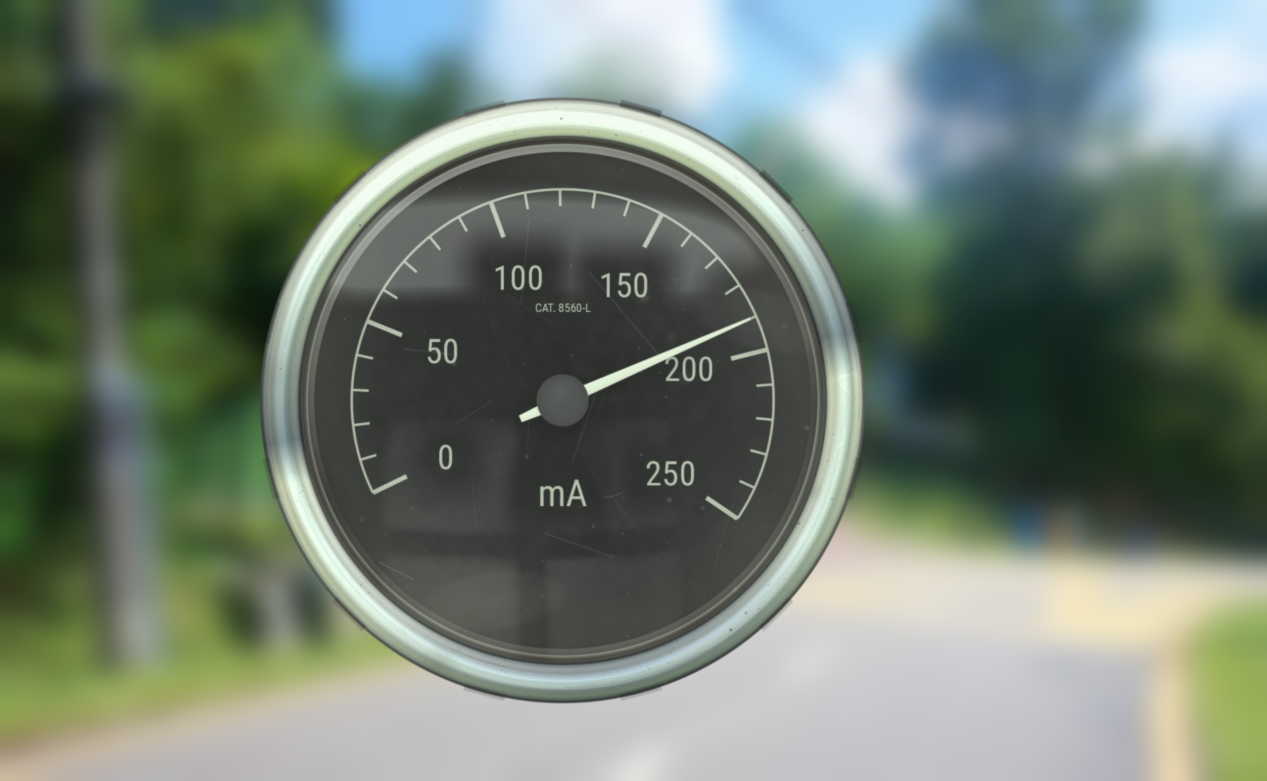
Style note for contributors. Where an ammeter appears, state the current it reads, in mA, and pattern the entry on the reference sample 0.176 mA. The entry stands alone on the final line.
190 mA
